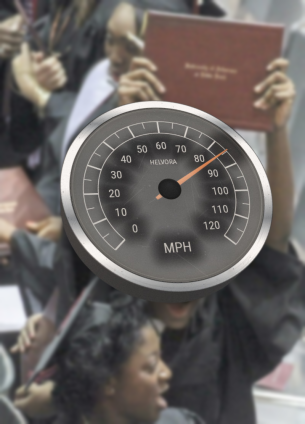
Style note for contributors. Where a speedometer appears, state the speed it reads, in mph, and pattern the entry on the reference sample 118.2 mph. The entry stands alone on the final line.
85 mph
